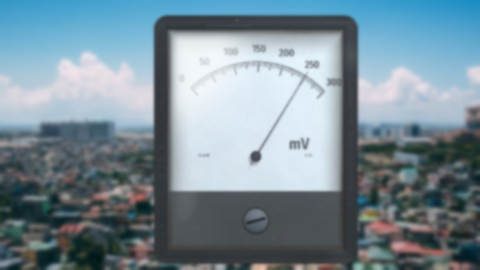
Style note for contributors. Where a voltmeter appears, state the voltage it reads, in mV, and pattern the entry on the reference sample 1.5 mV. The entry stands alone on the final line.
250 mV
